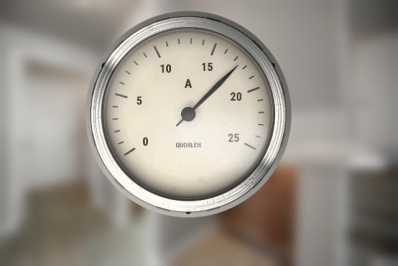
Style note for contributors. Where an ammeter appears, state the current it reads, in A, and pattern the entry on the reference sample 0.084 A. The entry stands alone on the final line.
17.5 A
